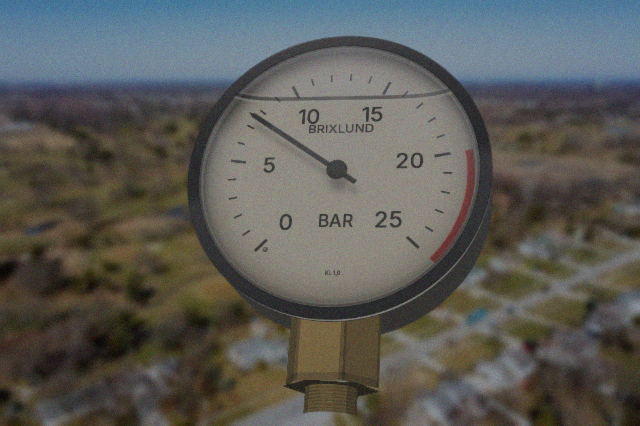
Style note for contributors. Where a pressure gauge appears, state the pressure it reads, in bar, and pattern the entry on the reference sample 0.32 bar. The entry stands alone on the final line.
7.5 bar
